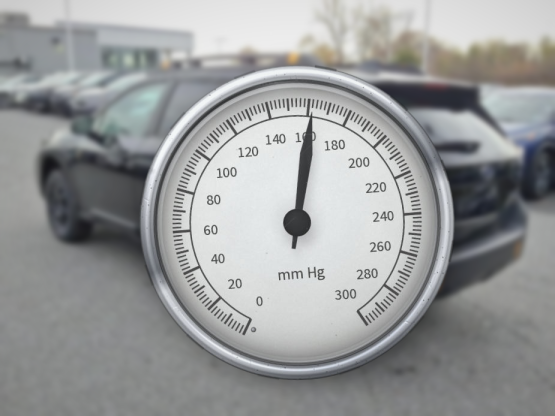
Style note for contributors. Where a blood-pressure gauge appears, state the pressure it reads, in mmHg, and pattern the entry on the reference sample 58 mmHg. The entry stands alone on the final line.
162 mmHg
